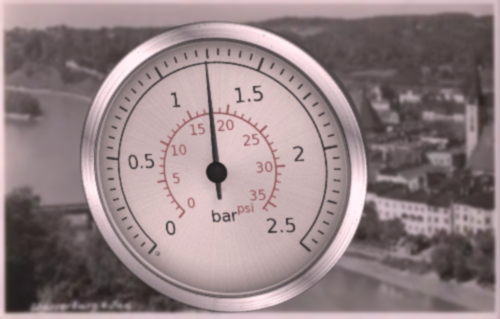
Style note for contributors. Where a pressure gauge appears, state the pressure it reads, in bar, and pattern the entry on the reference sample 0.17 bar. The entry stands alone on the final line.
1.25 bar
